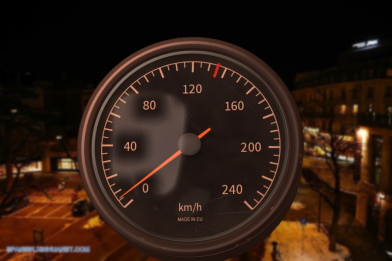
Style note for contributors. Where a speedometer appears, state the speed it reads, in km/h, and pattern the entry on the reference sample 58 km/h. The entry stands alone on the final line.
5 km/h
